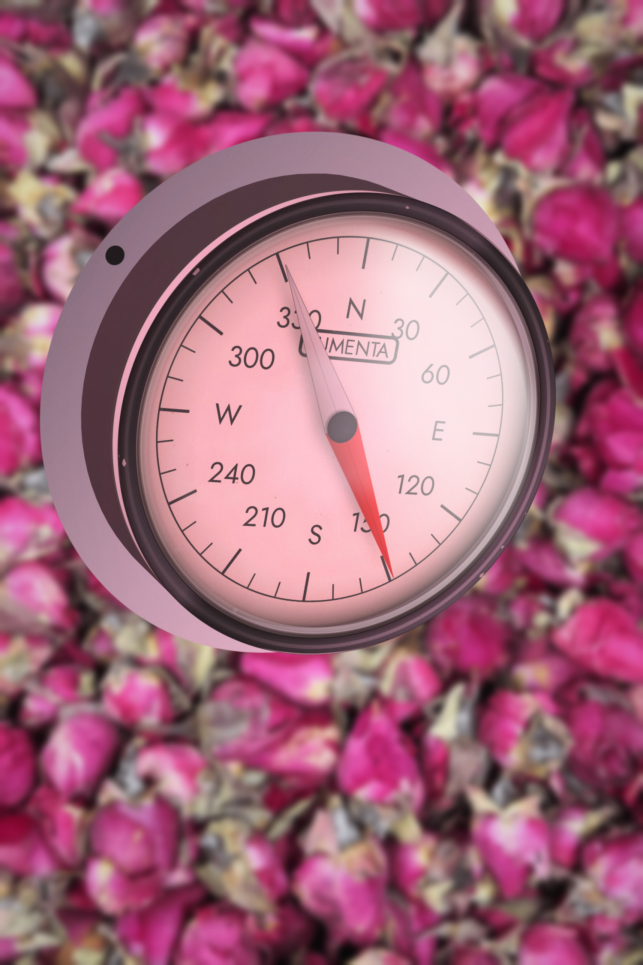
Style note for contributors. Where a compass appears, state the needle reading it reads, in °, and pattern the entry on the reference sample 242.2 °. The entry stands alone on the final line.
150 °
